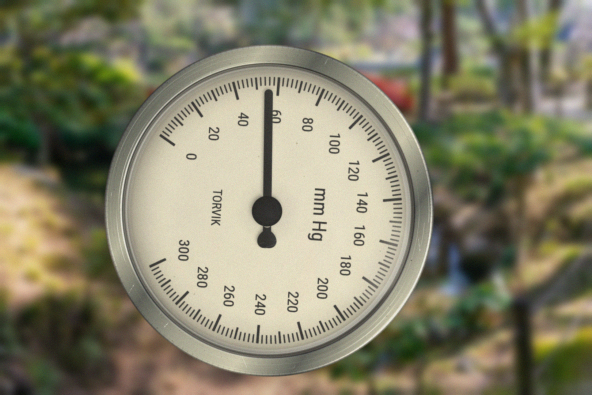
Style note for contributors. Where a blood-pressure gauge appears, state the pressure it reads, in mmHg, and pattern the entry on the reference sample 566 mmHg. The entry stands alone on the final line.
56 mmHg
